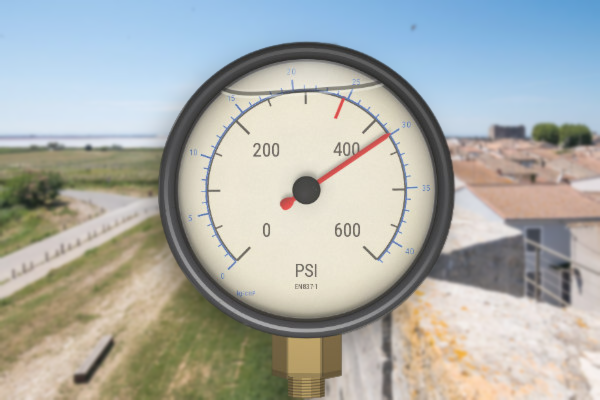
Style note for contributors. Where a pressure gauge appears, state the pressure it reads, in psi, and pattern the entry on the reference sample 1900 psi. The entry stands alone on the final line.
425 psi
